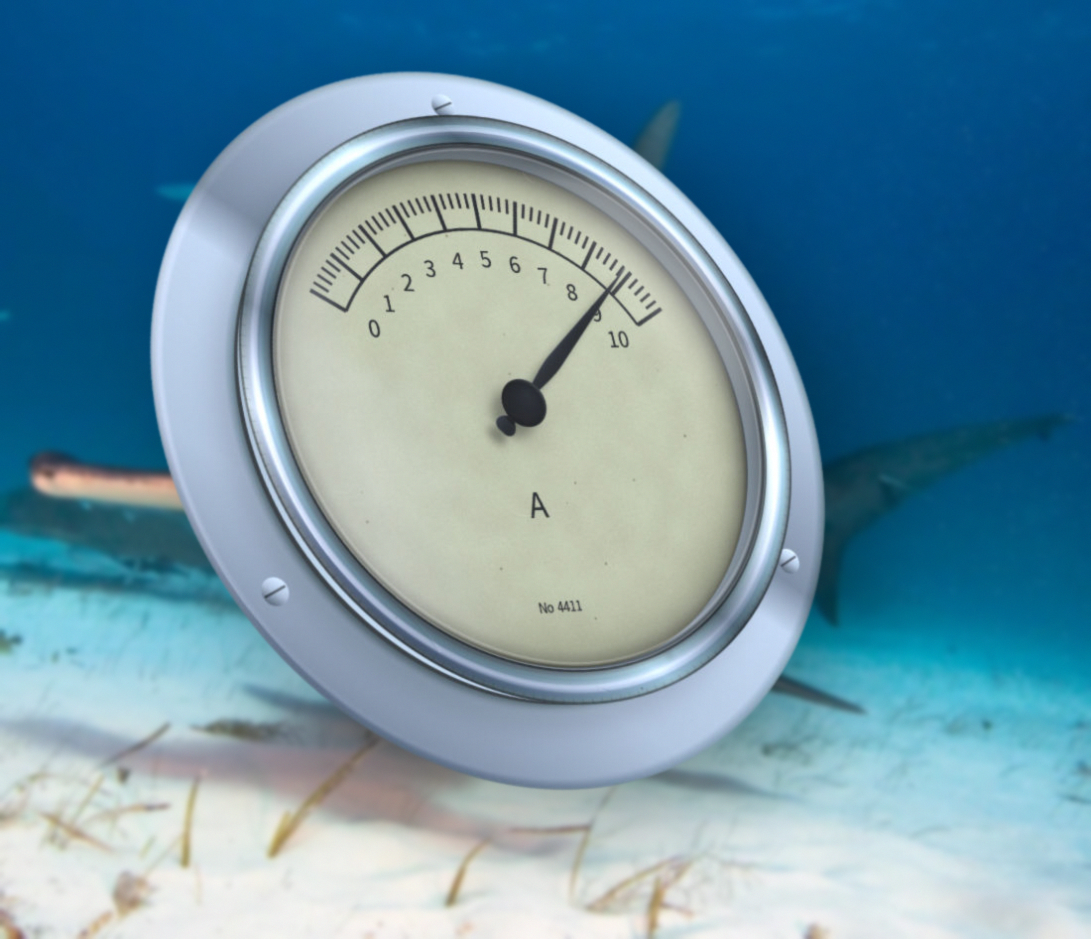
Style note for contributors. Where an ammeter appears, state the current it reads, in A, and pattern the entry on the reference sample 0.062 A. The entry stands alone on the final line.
8.8 A
